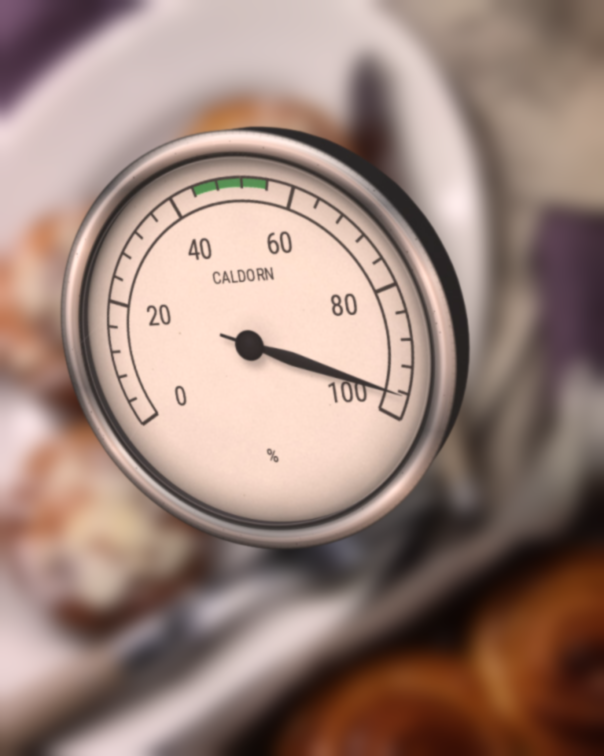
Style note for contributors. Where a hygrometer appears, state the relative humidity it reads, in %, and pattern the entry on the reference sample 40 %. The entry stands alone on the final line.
96 %
